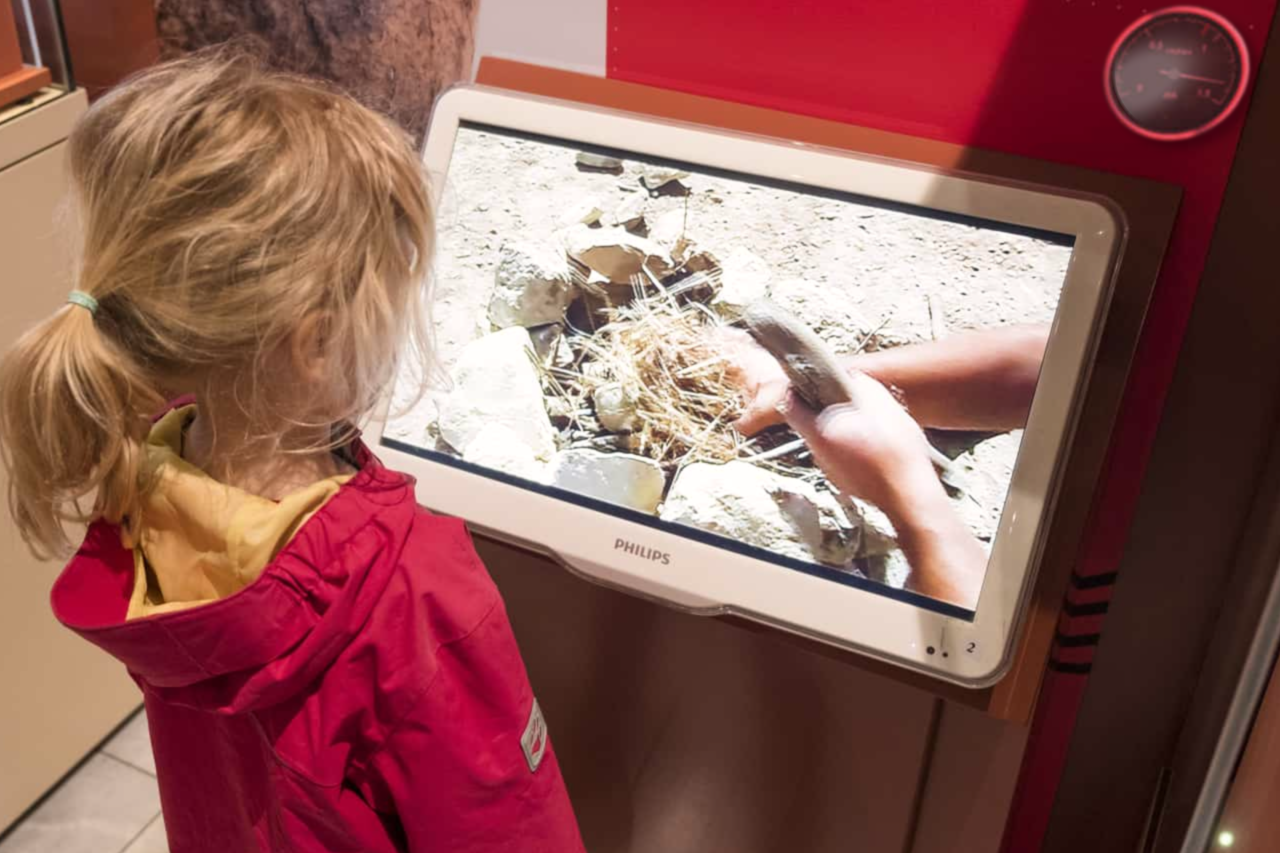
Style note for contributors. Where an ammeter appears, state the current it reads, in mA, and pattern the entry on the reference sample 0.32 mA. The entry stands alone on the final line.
1.35 mA
